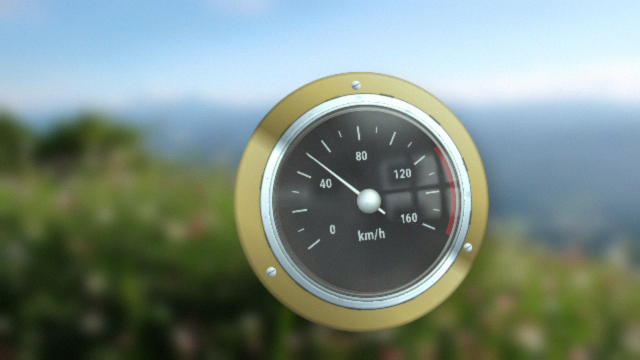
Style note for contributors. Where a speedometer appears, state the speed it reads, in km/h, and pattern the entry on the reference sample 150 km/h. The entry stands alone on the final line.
50 km/h
